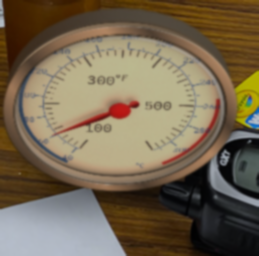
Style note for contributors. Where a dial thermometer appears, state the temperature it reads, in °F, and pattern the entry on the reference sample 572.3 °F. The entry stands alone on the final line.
150 °F
